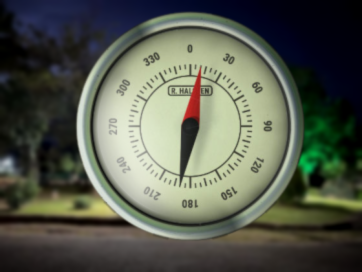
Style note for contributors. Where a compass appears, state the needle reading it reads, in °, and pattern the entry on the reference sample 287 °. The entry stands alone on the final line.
10 °
